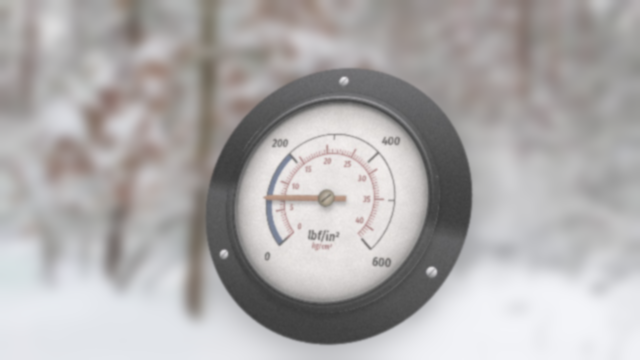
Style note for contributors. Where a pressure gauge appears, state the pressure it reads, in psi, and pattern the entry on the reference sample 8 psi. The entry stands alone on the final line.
100 psi
